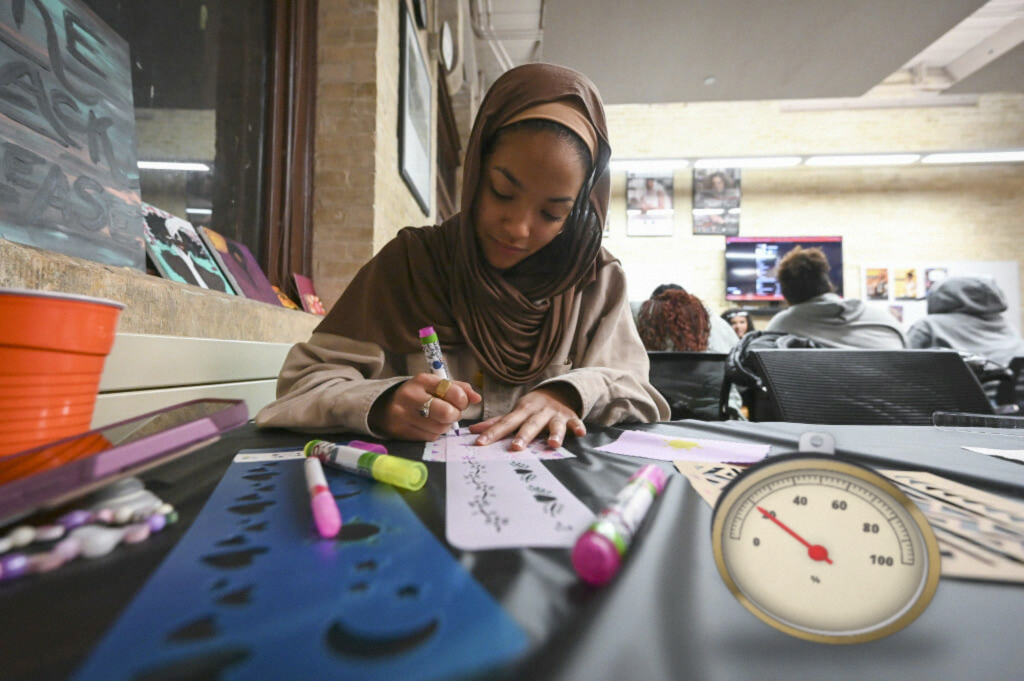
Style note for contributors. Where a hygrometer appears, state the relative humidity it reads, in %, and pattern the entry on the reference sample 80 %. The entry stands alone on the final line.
20 %
